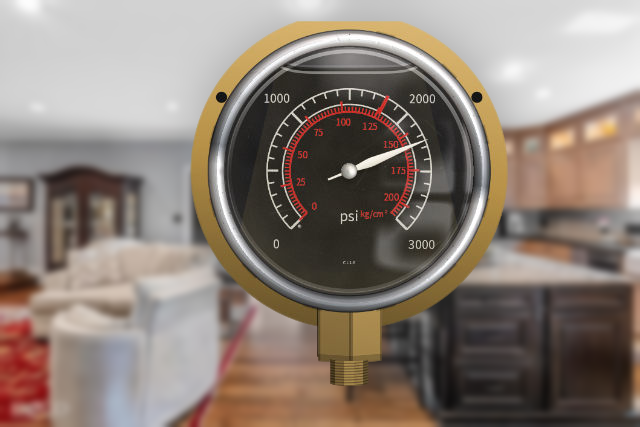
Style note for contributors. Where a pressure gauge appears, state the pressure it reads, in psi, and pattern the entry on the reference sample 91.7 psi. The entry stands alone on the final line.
2250 psi
